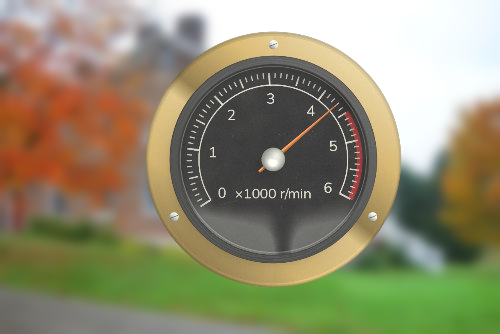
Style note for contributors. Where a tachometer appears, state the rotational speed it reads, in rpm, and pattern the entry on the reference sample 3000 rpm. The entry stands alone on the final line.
4300 rpm
